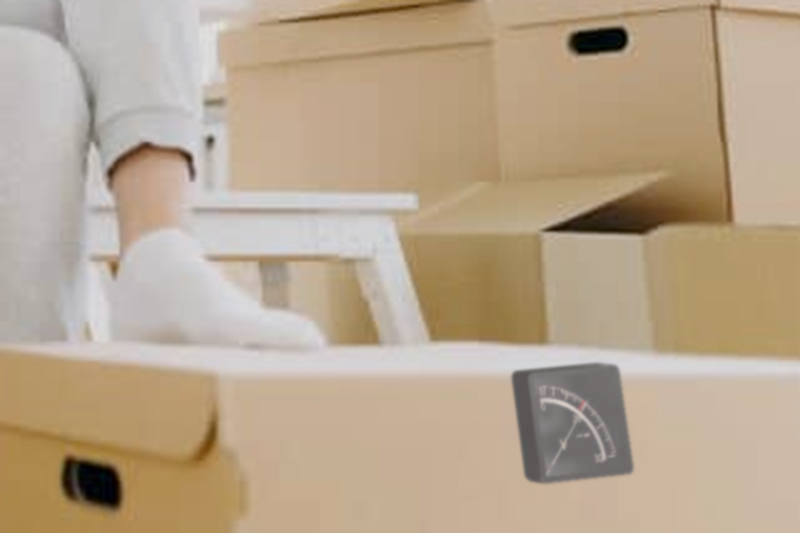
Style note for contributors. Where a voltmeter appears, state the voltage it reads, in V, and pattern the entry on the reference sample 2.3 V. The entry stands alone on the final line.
20 V
